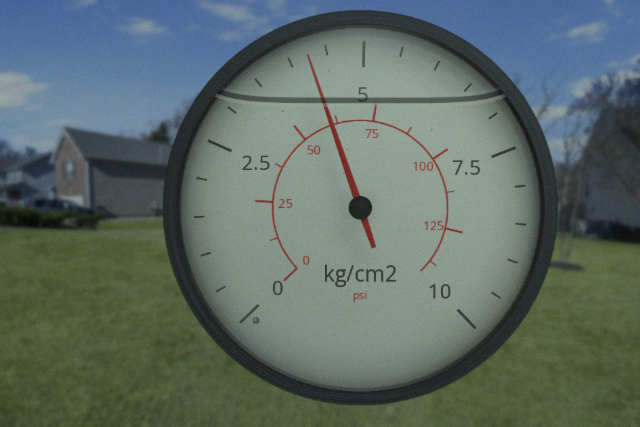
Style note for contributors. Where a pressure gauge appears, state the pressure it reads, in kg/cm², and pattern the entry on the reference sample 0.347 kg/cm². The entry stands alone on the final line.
4.25 kg/cm²
